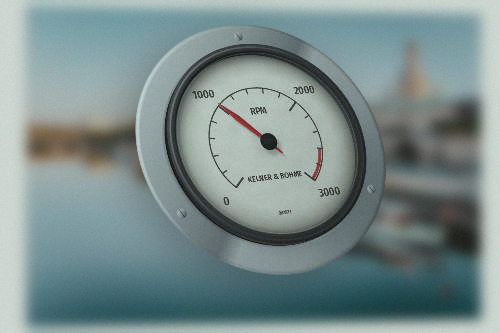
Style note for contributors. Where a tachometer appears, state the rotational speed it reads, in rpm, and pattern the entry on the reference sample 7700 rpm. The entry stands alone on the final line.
1000 rpm
